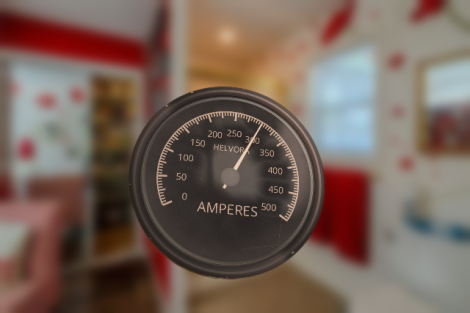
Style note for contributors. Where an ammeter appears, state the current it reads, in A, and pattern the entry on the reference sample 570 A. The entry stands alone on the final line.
300 A
